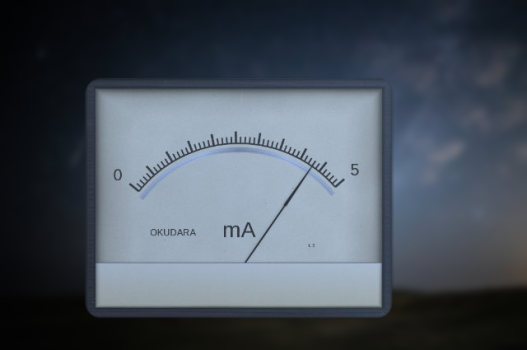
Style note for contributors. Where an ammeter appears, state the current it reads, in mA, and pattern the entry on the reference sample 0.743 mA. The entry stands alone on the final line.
4.3 mA
